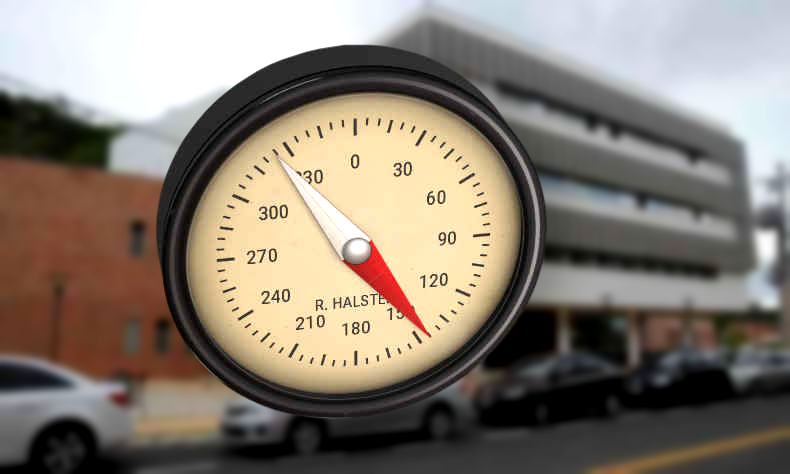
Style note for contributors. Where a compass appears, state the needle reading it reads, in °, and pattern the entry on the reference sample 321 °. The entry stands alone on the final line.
145 °
